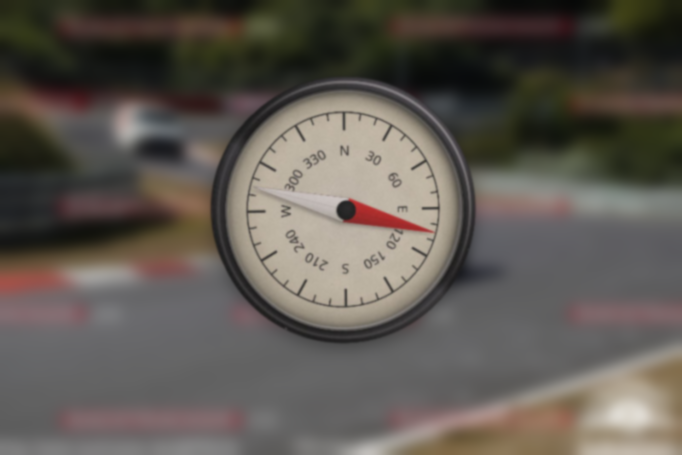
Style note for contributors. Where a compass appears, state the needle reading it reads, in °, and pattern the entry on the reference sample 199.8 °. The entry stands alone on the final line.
105 °
